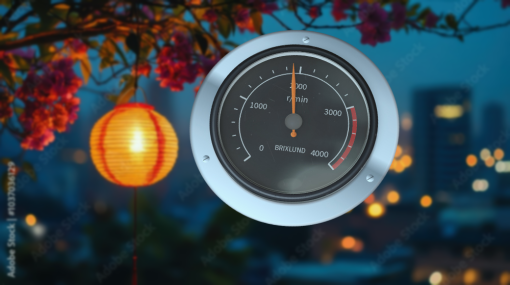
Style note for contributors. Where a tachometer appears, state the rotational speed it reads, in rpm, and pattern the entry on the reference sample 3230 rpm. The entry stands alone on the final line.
1900 rpm
